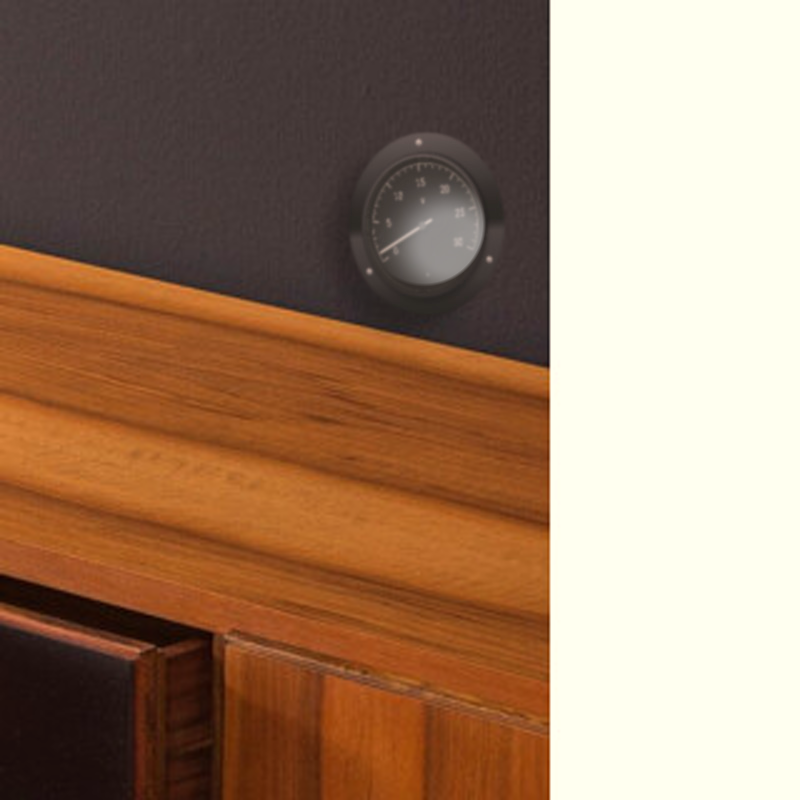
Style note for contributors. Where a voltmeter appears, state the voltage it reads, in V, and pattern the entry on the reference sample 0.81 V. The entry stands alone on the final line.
1 V
